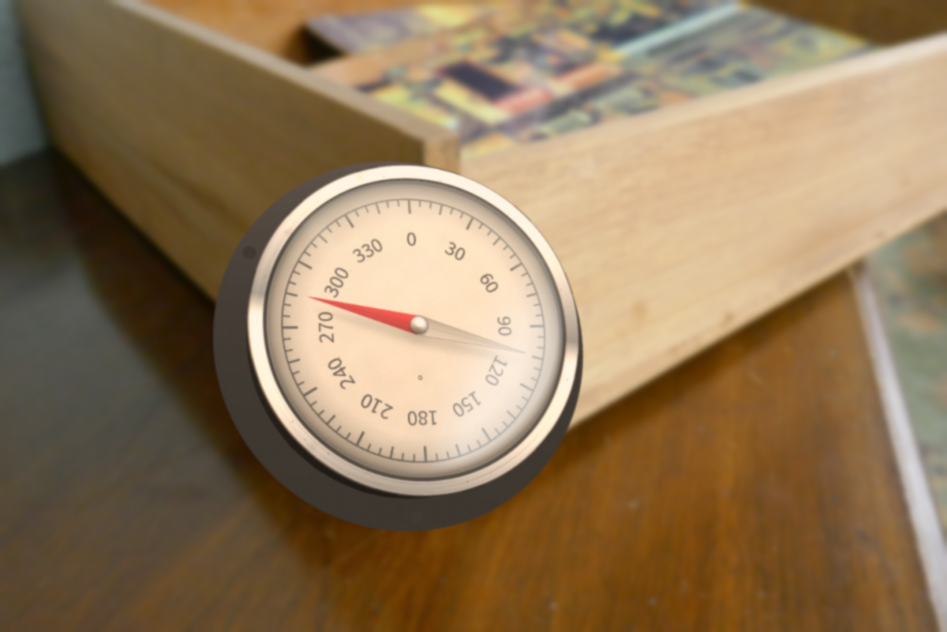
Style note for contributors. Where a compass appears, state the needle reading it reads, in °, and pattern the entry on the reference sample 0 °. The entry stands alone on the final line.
285 °
